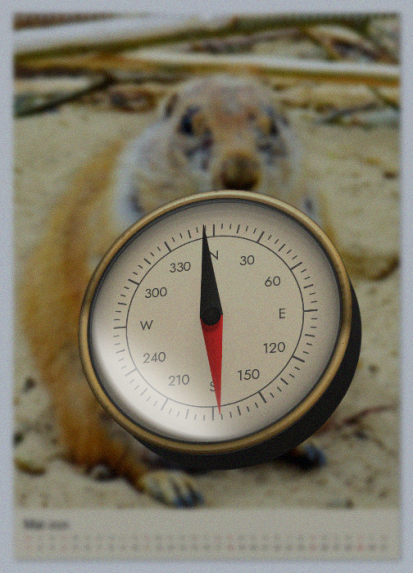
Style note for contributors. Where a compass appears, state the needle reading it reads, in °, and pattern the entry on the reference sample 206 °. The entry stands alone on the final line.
175 °
